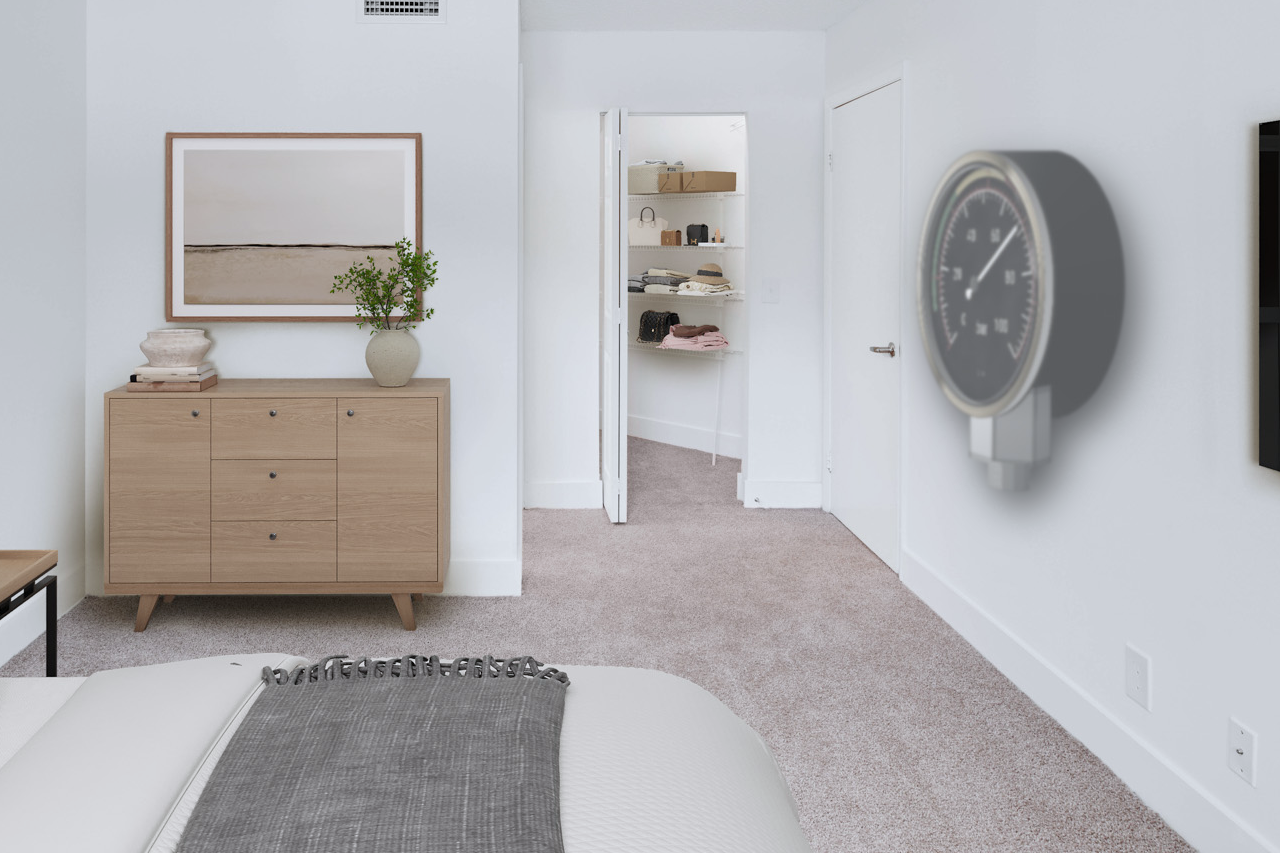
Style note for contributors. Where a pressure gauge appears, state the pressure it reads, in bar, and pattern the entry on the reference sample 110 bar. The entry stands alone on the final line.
70 bar
